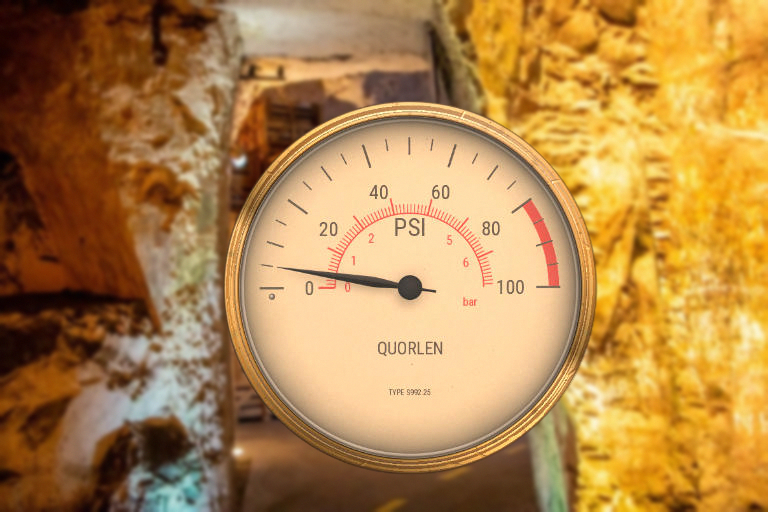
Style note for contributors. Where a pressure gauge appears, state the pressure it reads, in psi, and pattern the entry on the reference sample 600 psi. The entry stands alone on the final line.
5 psi
